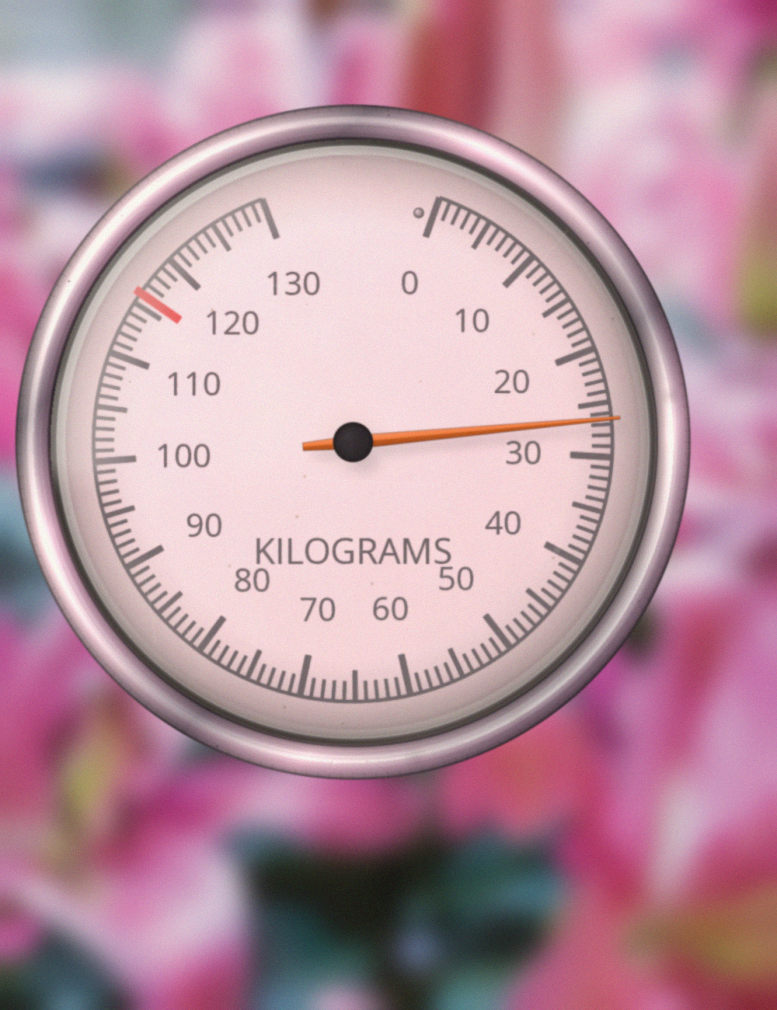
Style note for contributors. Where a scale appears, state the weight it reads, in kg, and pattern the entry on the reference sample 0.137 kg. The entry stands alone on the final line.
26.5 kg
